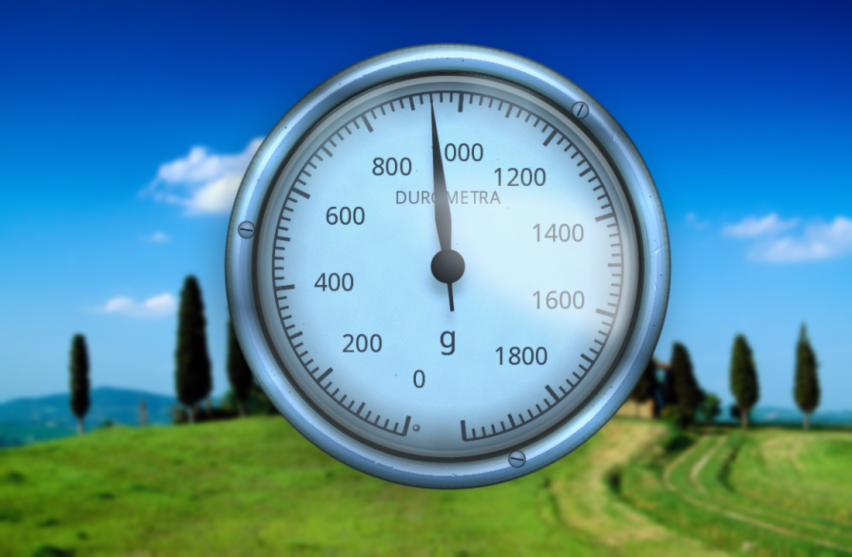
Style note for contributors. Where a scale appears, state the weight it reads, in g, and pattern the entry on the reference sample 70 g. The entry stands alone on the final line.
940 g
